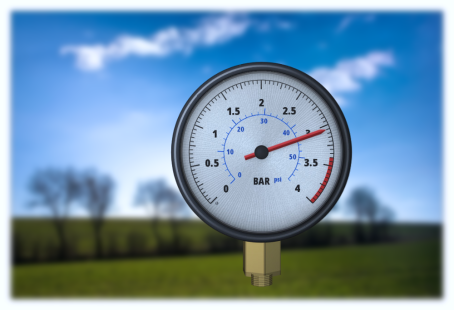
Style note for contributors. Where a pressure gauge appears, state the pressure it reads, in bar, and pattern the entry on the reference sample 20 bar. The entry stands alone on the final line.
3.05 bar
